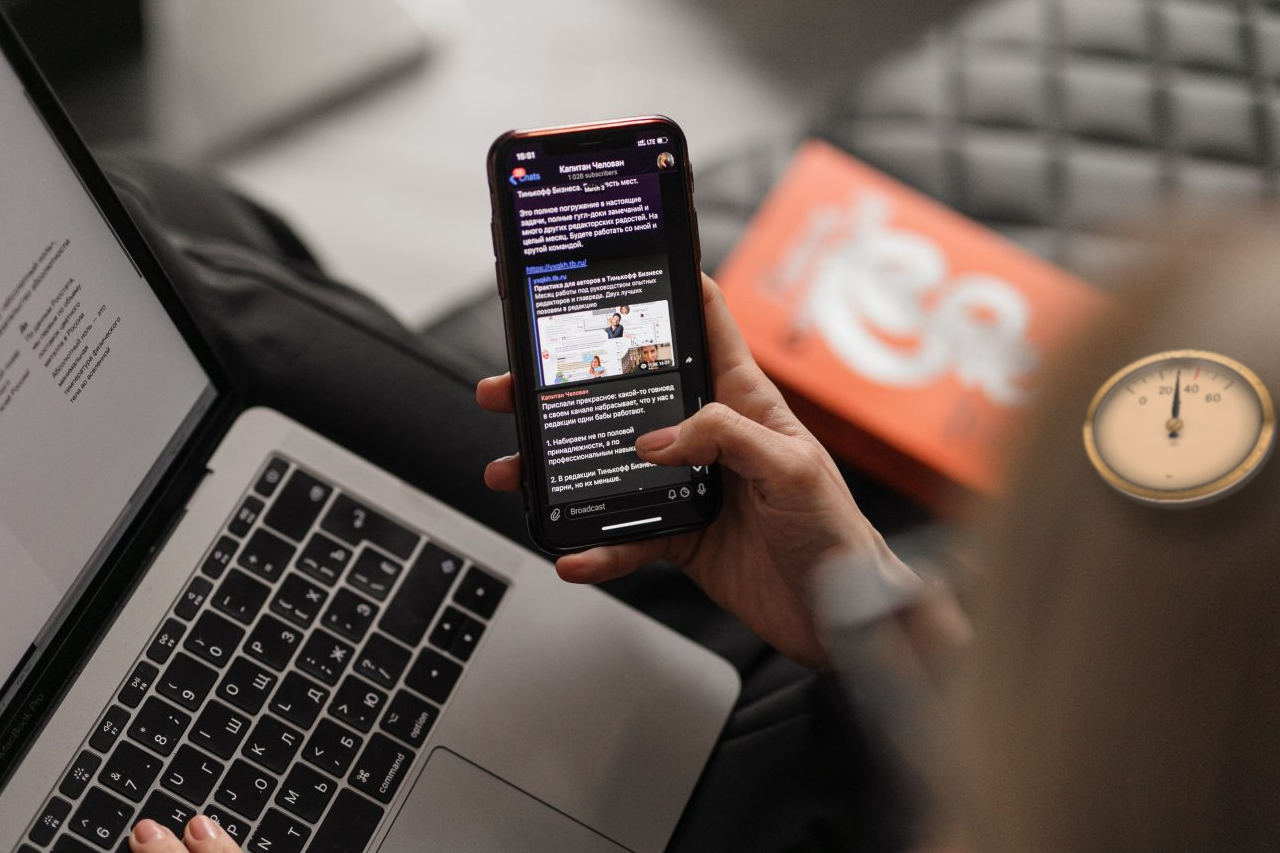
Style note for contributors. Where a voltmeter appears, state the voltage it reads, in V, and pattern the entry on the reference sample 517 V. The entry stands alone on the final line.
30 V
